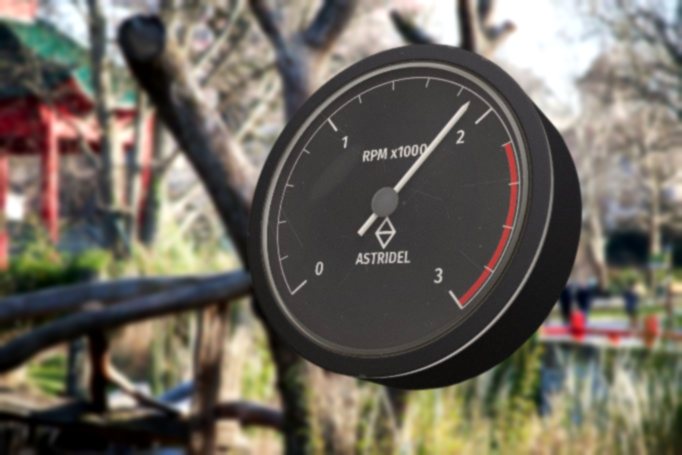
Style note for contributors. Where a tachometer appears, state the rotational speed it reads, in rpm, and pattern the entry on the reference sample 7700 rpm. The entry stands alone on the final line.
1900 rpm
